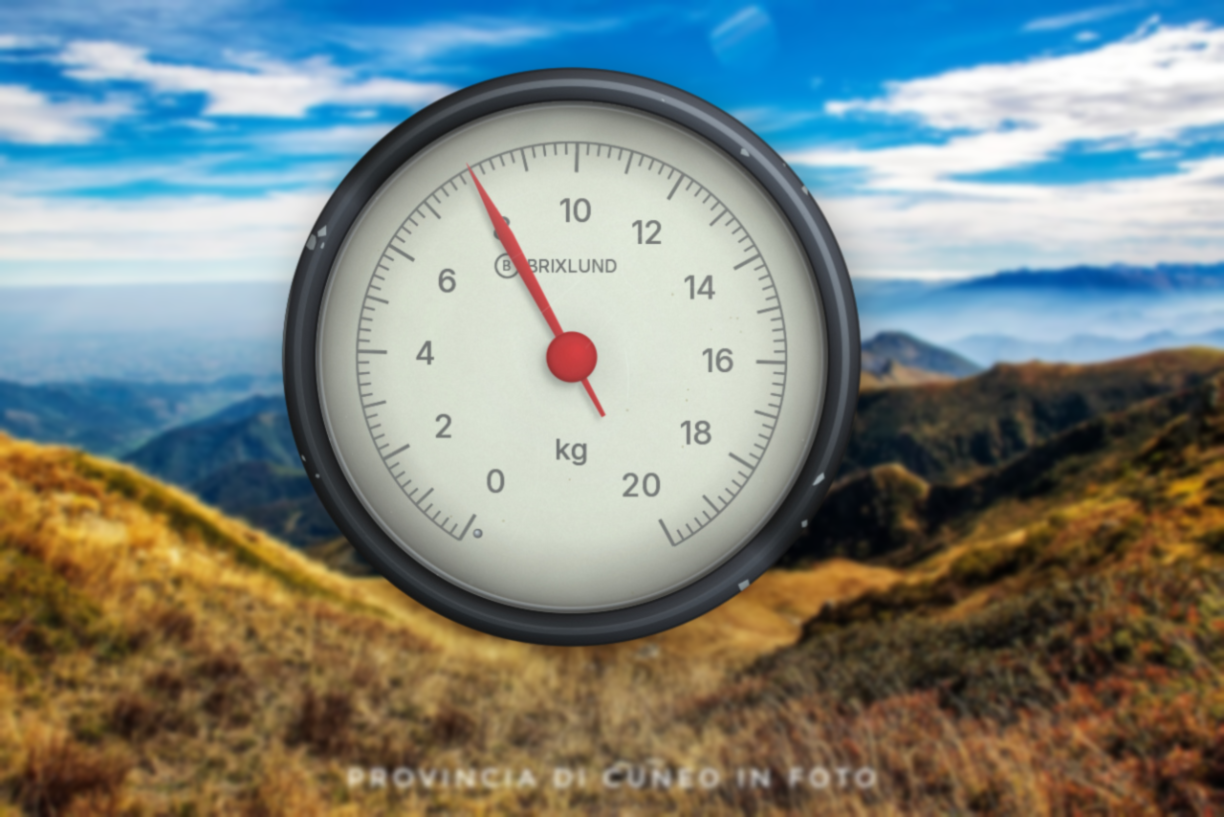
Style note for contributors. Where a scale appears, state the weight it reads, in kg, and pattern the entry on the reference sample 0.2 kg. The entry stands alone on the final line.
8 kg
